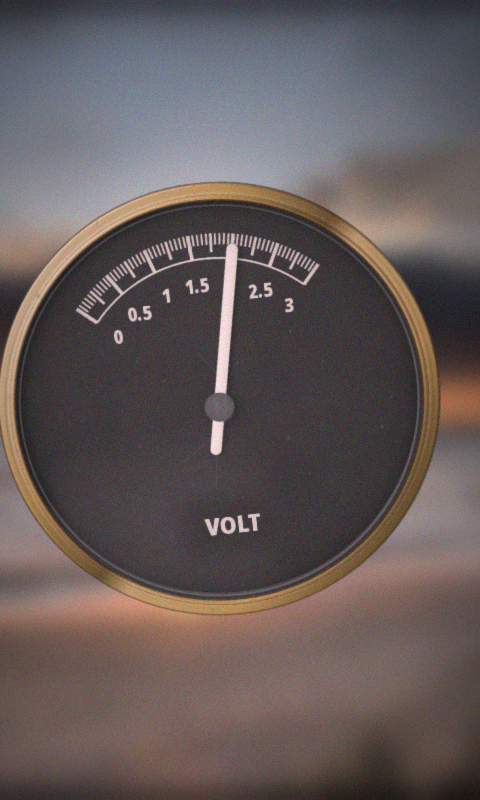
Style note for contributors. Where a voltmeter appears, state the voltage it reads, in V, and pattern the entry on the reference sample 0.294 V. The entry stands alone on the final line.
2 V
